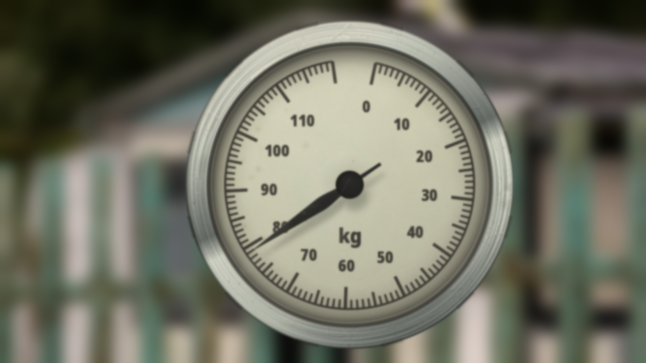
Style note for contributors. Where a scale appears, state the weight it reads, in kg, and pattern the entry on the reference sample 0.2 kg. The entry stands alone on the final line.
79 kg
